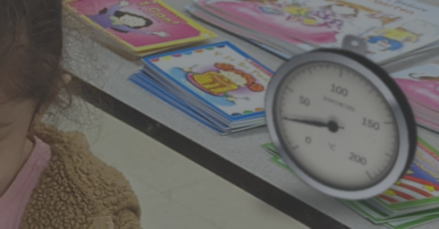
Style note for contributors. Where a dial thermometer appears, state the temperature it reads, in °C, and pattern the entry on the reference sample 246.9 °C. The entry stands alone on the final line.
25 °C
